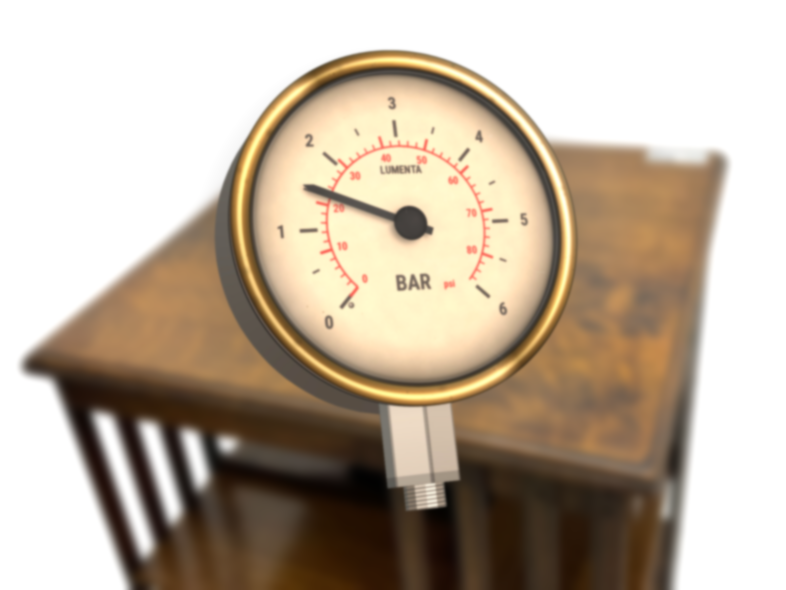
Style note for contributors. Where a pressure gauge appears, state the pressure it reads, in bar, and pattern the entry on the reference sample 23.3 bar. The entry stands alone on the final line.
1.5 bar
